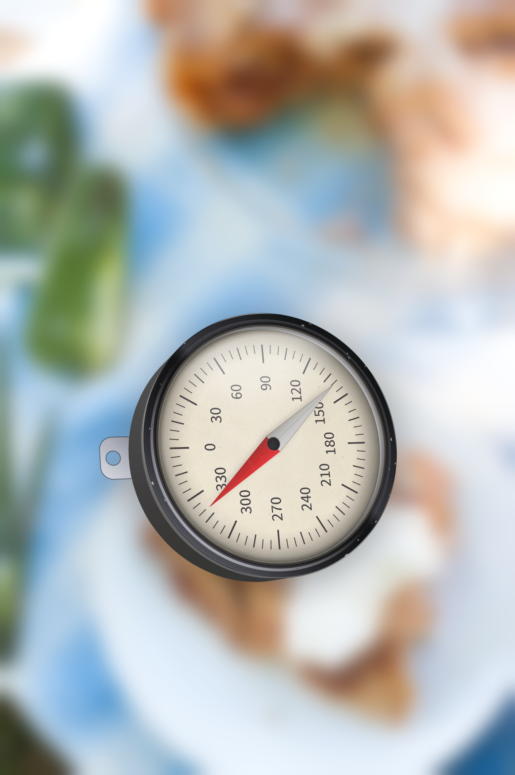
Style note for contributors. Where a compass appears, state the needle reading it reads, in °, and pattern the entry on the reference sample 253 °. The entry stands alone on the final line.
320 °
